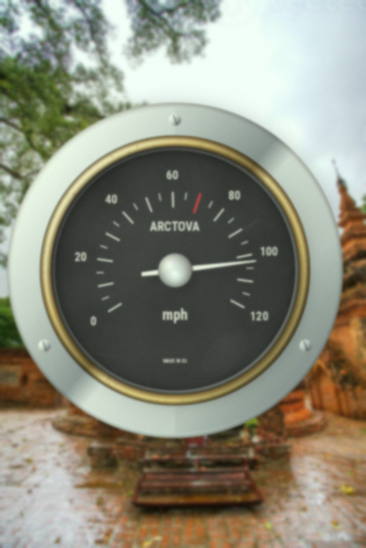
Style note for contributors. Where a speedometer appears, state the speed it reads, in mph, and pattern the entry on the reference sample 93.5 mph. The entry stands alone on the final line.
102.5 mph
